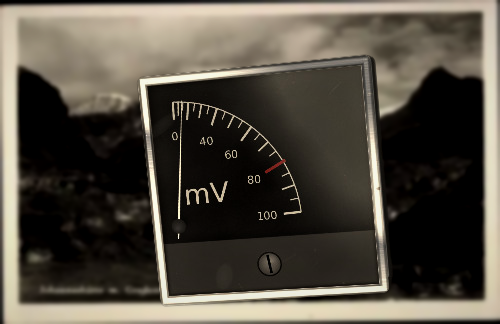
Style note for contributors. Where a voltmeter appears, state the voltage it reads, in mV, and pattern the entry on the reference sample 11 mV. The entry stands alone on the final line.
15 mV
